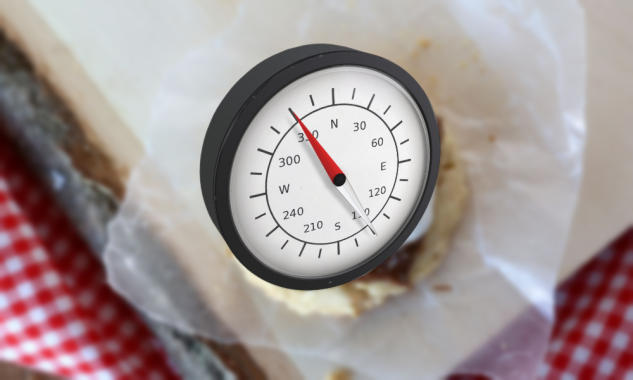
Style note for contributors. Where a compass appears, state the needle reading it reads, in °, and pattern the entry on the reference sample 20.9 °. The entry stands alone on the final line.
330 °
